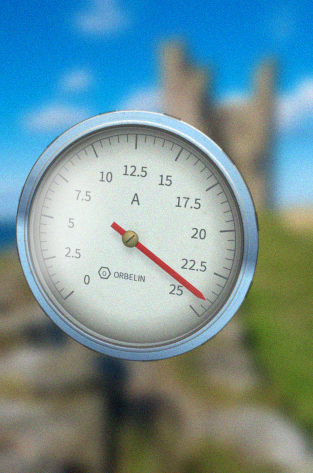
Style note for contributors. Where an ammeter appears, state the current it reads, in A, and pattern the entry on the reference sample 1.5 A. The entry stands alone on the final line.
24 A
